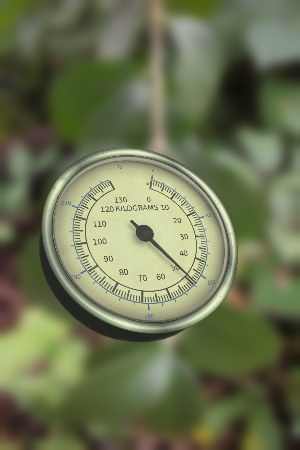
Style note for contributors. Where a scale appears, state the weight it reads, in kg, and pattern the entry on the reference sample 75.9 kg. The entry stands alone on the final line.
50 kg
